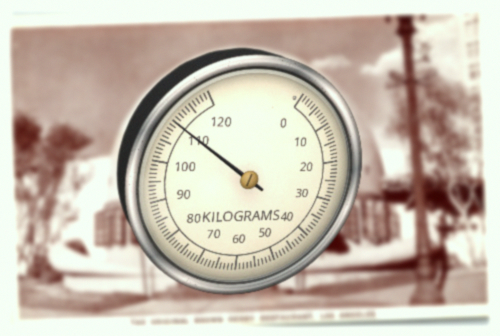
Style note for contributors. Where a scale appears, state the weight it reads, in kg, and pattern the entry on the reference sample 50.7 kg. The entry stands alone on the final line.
110 kg
